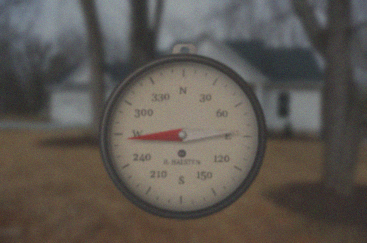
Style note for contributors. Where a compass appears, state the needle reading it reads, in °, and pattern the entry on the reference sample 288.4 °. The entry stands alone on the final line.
265 °
